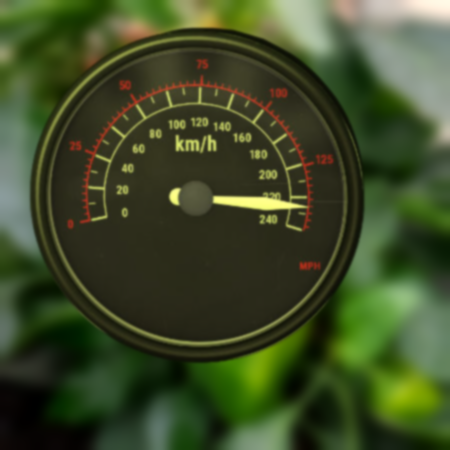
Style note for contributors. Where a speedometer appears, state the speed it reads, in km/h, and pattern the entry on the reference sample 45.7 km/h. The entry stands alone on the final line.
225 km/h
